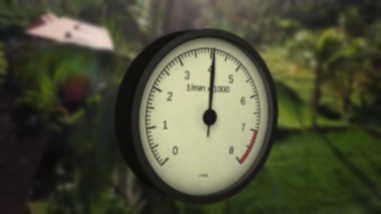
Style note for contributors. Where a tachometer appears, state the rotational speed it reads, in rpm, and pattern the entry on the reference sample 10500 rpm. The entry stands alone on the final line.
4000 rpm
